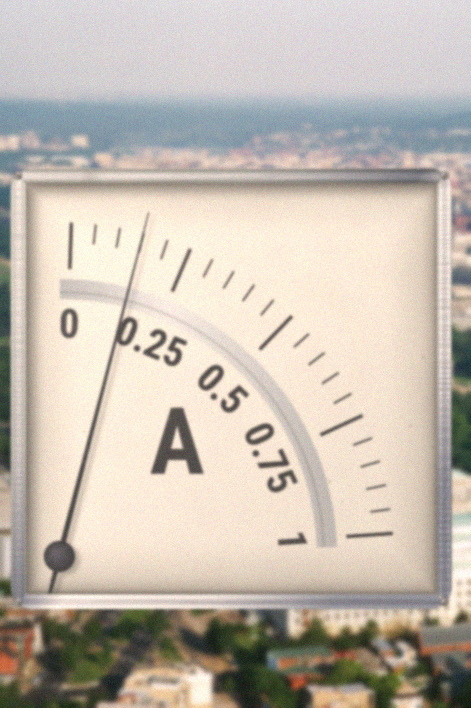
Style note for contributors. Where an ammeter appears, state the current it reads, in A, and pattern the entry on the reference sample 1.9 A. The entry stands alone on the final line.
0.15 A
